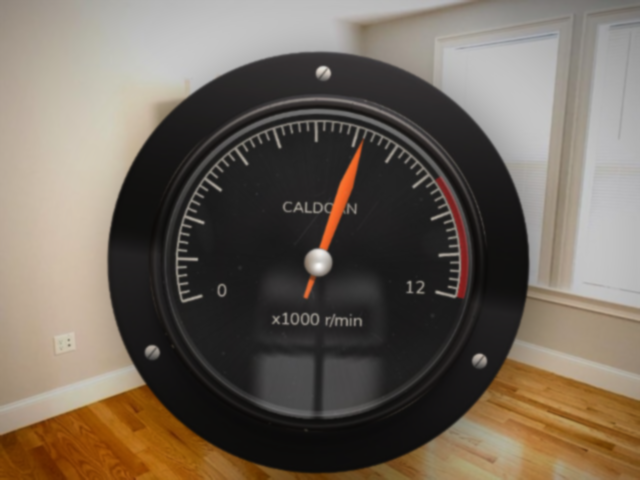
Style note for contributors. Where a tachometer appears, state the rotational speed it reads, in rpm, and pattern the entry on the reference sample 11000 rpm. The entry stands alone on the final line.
7200 rpm
